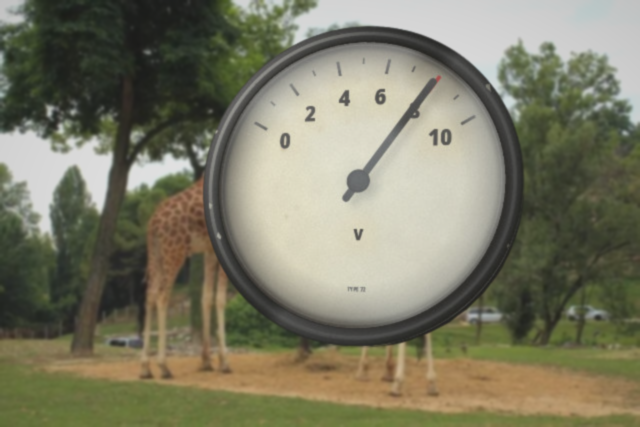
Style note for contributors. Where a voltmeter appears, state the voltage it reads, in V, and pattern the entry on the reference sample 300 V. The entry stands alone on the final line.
8 V
